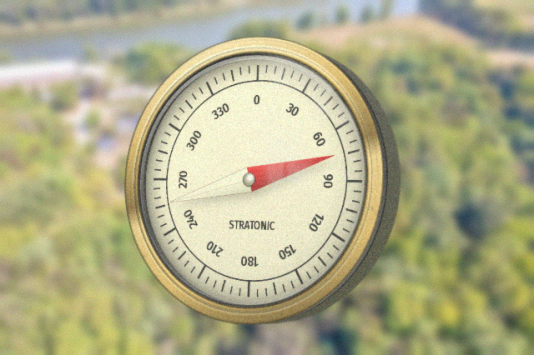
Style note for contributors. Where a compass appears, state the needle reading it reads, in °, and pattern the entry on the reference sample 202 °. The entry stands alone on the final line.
75 °
